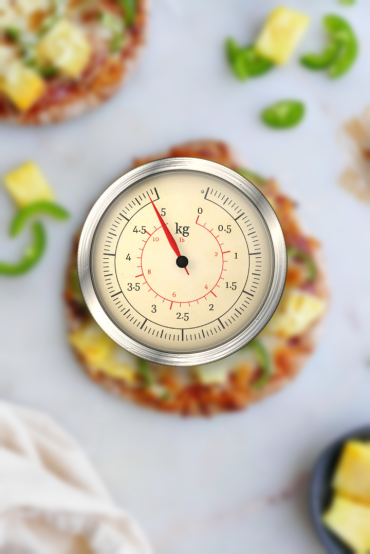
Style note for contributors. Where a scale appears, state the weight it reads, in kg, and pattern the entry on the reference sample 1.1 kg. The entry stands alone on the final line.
4.9 kg
